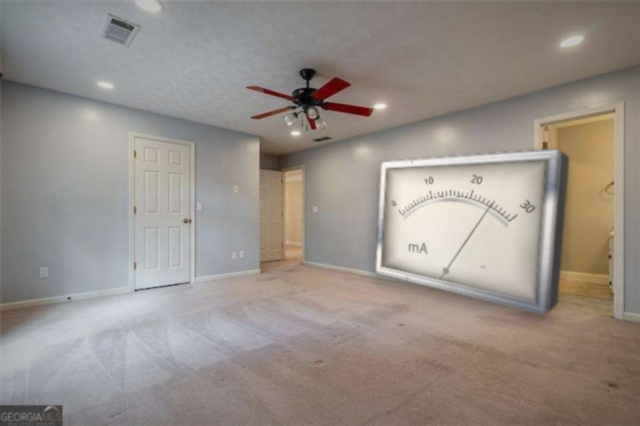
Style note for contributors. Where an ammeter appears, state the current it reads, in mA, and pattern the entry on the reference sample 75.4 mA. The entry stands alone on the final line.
25 mA
